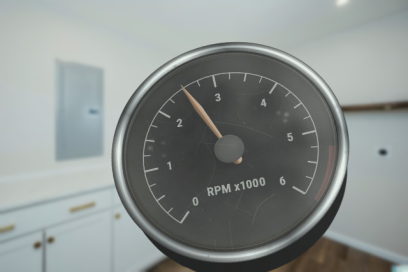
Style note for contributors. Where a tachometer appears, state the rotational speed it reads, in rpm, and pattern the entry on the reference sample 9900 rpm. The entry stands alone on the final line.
2500 rpm
